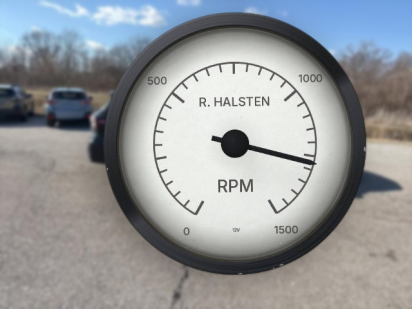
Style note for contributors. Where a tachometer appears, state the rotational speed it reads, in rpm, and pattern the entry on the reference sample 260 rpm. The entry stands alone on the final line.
1275 rpm
